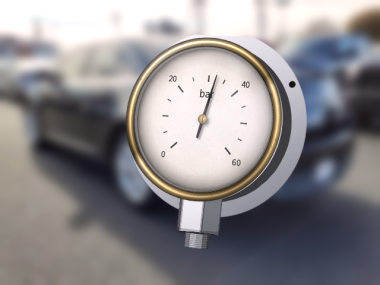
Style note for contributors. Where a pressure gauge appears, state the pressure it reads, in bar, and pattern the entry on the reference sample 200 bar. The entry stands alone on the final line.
32.5 bar
